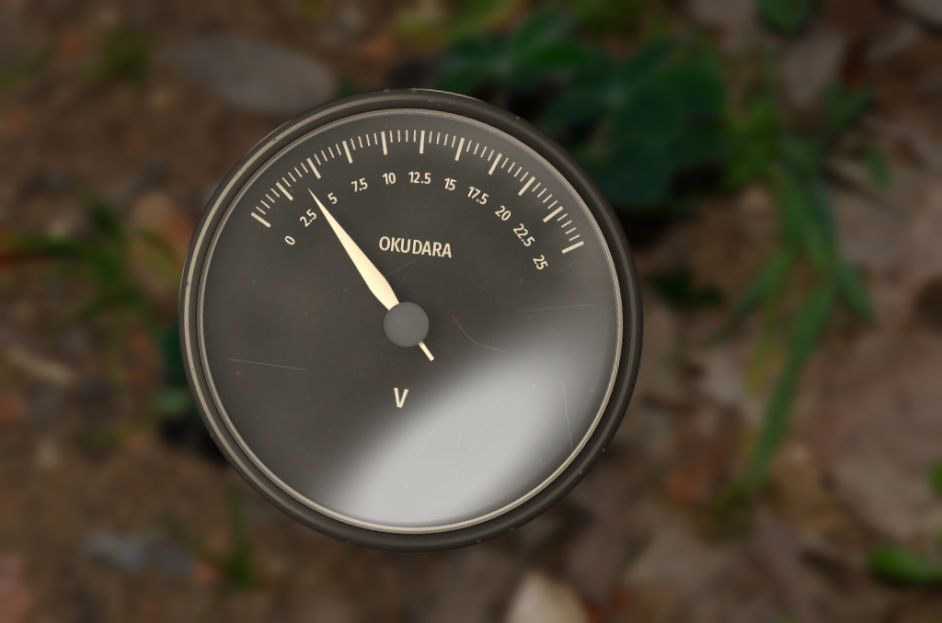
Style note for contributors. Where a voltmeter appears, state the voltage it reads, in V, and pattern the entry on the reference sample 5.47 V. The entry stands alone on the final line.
4 V
